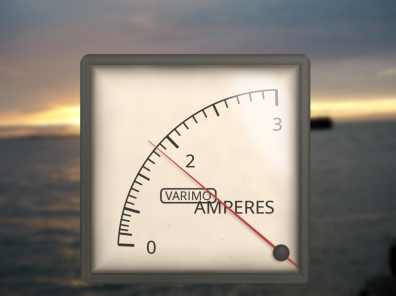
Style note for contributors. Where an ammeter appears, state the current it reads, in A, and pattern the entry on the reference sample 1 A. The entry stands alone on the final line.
1.85 A
